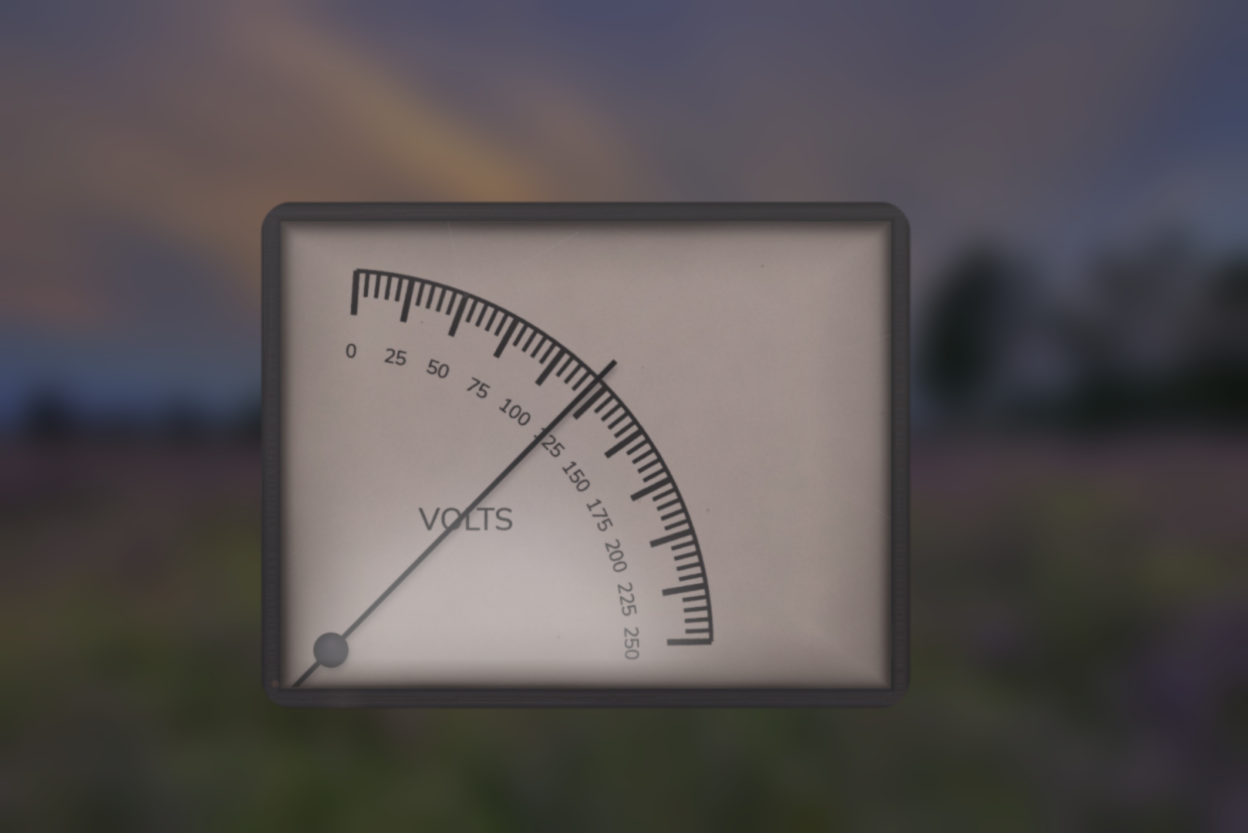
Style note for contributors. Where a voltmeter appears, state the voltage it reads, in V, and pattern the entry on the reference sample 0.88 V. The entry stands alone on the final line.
120 V
